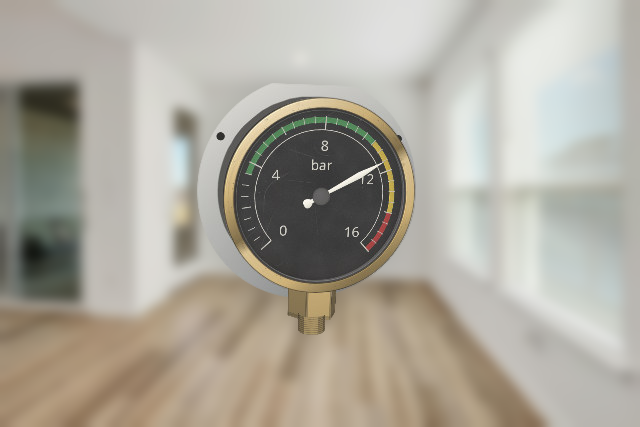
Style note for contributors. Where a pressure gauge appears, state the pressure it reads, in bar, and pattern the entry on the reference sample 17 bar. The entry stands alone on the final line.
11.5 bar
